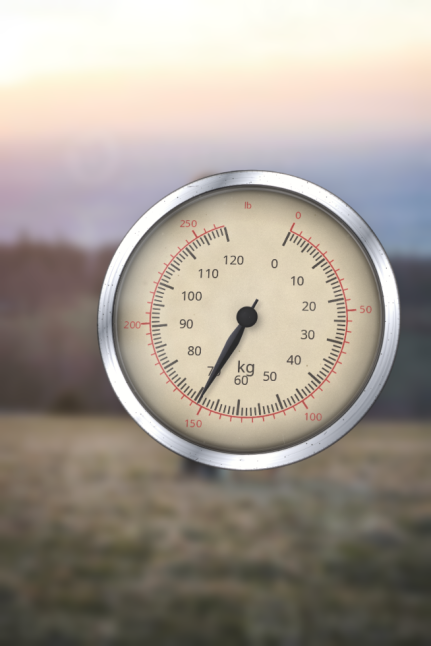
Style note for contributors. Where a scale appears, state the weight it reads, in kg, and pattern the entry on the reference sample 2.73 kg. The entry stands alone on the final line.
69 kg
